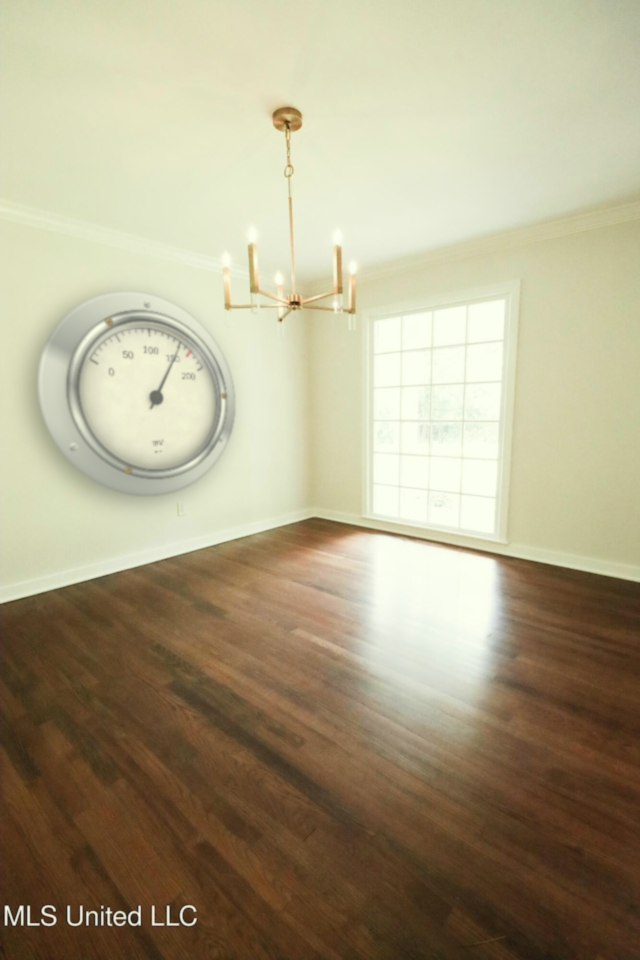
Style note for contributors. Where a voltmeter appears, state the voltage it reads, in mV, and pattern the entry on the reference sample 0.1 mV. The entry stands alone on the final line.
150 mV
